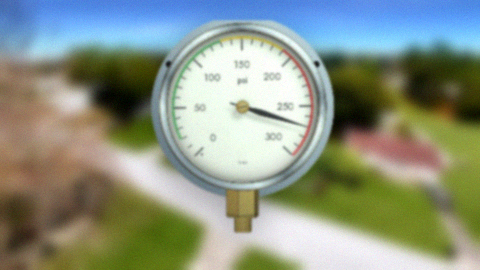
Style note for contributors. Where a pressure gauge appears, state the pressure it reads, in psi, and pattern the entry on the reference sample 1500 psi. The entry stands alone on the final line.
270 psi
